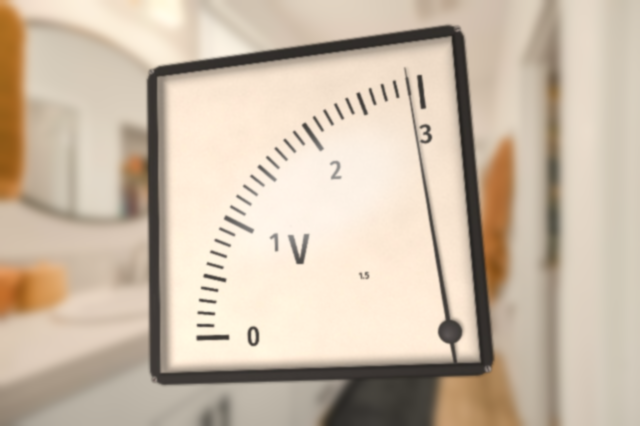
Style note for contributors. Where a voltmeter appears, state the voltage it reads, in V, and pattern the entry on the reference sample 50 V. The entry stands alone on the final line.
2.9 V
